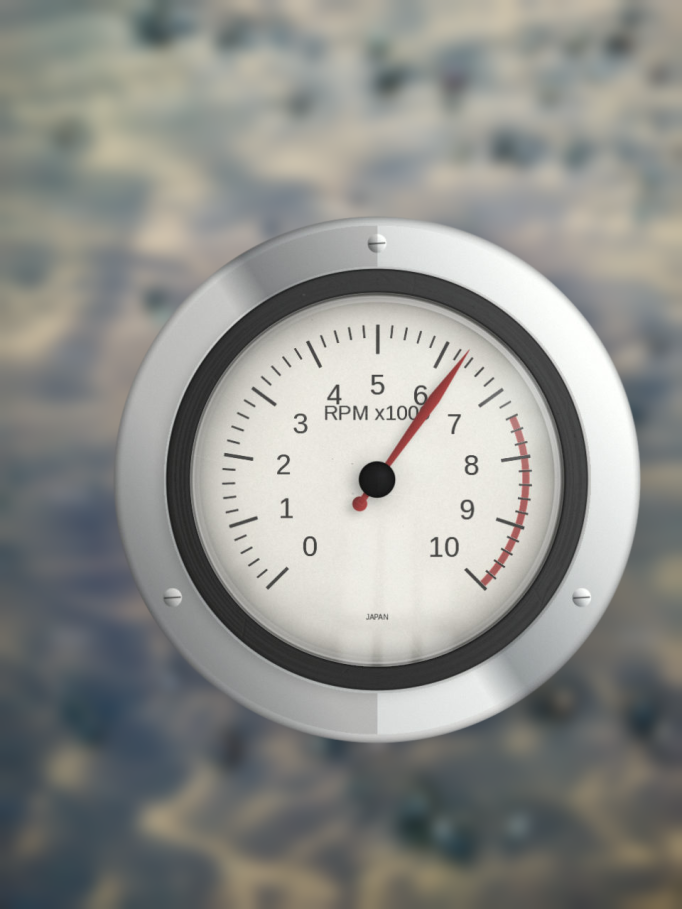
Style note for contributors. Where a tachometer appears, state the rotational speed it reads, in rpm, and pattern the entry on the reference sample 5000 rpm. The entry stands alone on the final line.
6300 rpm
